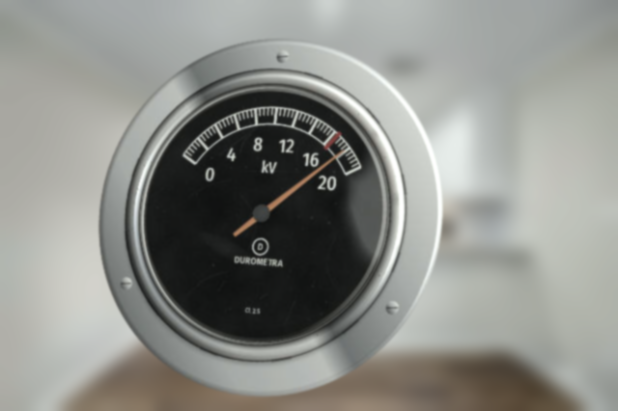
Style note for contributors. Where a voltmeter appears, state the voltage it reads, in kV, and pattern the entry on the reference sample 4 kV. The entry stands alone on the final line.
18 kV
